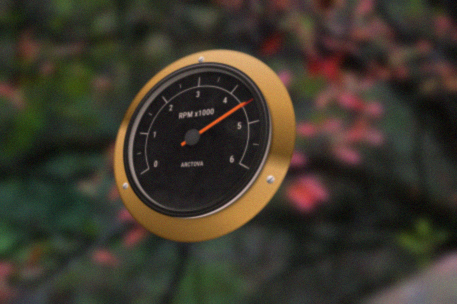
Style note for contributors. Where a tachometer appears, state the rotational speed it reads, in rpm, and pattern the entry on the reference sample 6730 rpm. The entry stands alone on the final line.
4500 rpm
